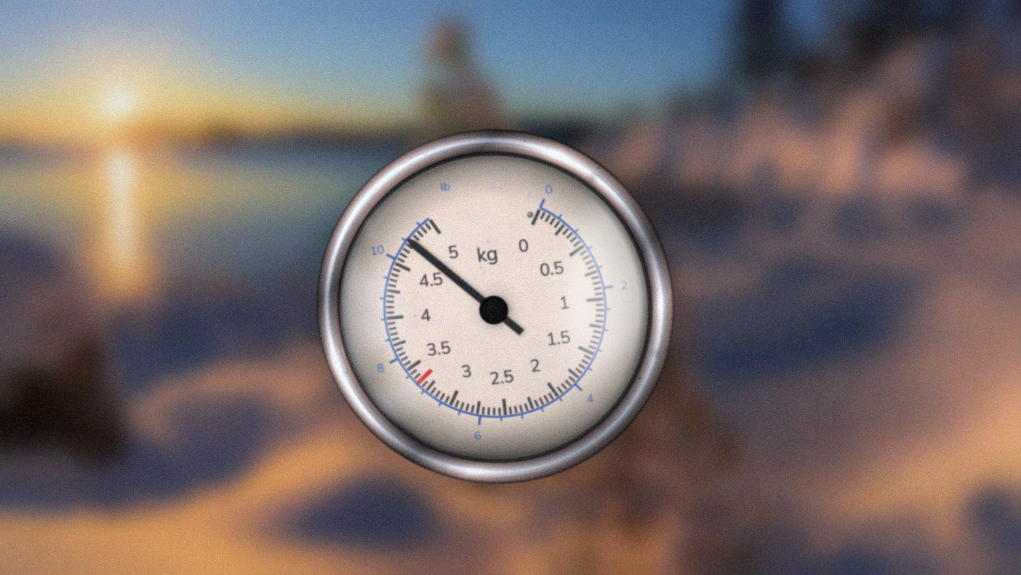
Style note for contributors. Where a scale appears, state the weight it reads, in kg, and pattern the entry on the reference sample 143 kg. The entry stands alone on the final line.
4.75 kg
